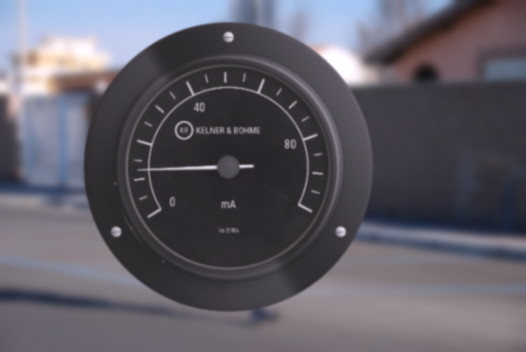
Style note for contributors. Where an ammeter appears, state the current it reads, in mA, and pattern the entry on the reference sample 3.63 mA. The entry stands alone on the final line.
12.5 mA
